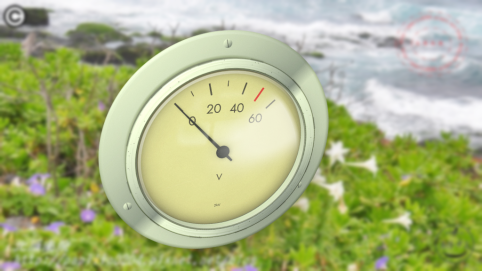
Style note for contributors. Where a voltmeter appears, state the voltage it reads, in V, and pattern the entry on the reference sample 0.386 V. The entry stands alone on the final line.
0 V
